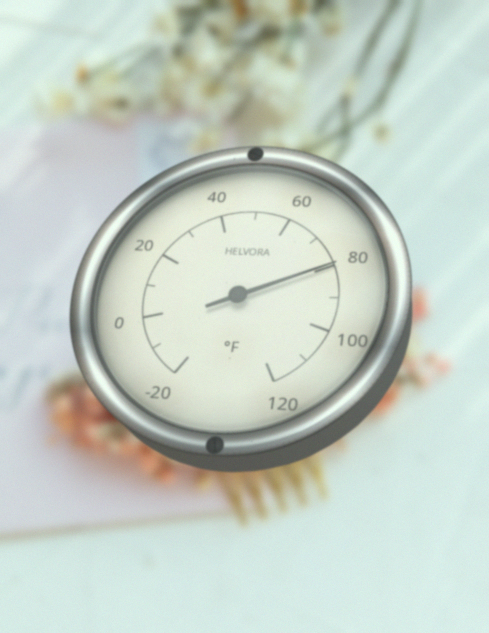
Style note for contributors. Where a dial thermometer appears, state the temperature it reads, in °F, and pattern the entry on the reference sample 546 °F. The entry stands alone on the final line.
80 °F
